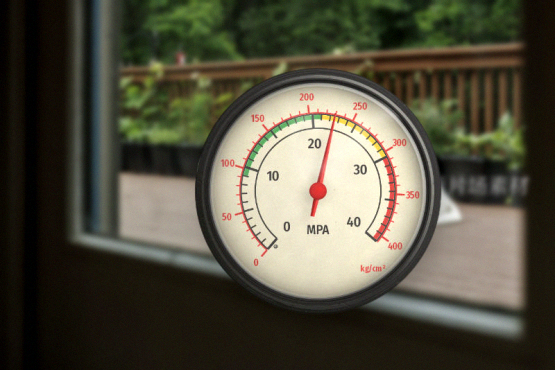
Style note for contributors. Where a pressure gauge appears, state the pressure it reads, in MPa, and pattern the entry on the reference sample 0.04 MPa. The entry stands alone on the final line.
22.5 MPa
